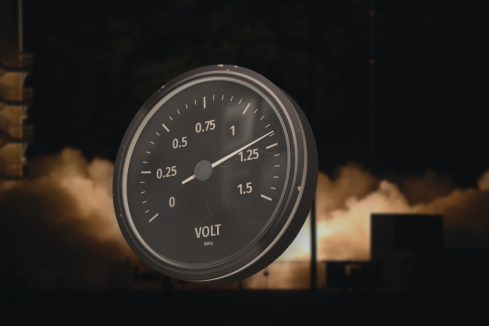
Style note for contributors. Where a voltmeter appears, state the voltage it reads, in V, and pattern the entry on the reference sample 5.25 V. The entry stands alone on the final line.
1.2 V
